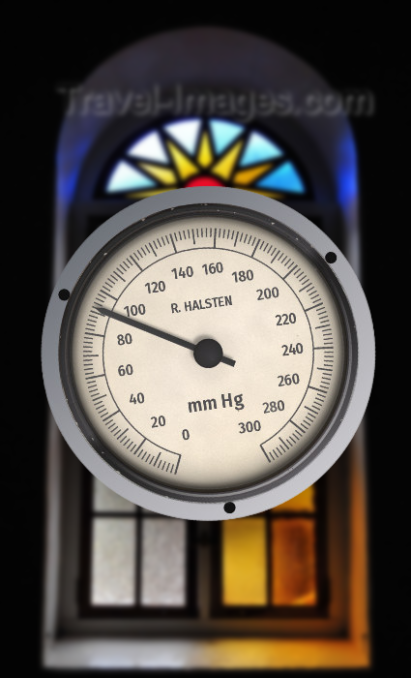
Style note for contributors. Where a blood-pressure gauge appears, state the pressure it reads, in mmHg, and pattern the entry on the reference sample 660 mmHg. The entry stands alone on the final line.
92 mmHg
